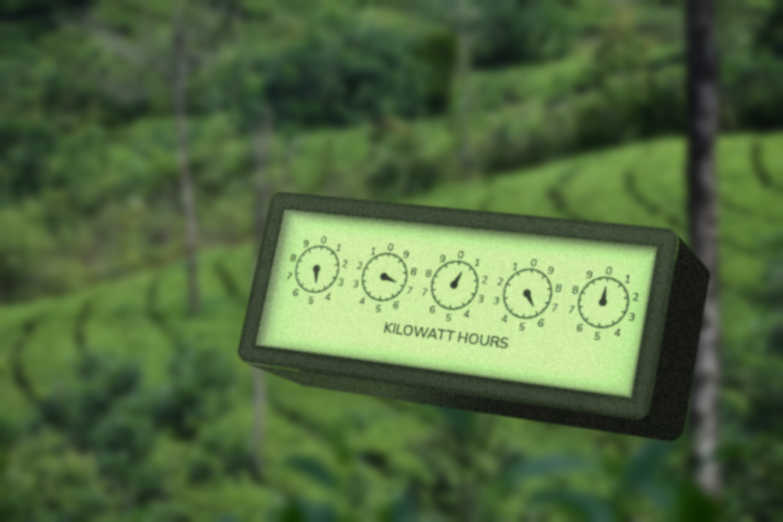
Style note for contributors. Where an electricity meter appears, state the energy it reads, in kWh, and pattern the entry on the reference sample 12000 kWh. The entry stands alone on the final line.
47060 kWh
